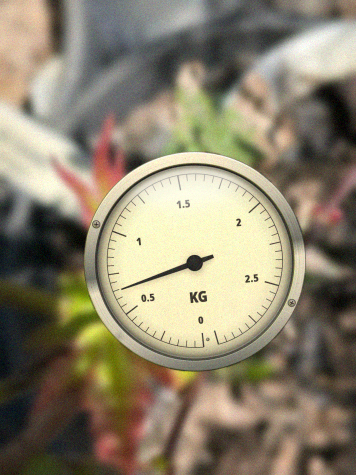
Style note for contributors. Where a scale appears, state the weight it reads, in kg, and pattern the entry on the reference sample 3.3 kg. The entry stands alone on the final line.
0.65 kg
